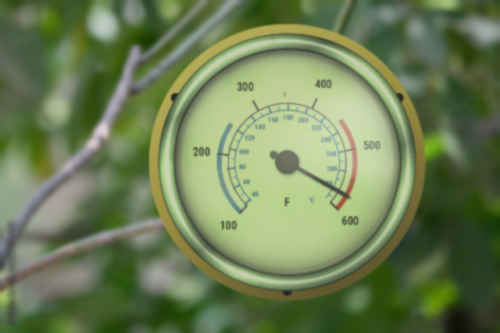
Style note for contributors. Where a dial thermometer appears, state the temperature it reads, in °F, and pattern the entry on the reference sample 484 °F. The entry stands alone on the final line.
575 °F
